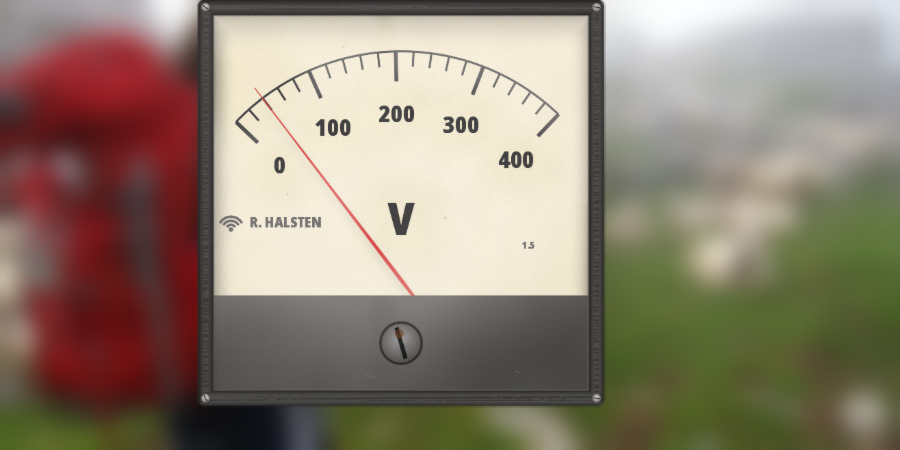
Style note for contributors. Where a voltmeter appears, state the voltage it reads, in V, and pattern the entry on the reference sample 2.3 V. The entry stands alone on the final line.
40 V
